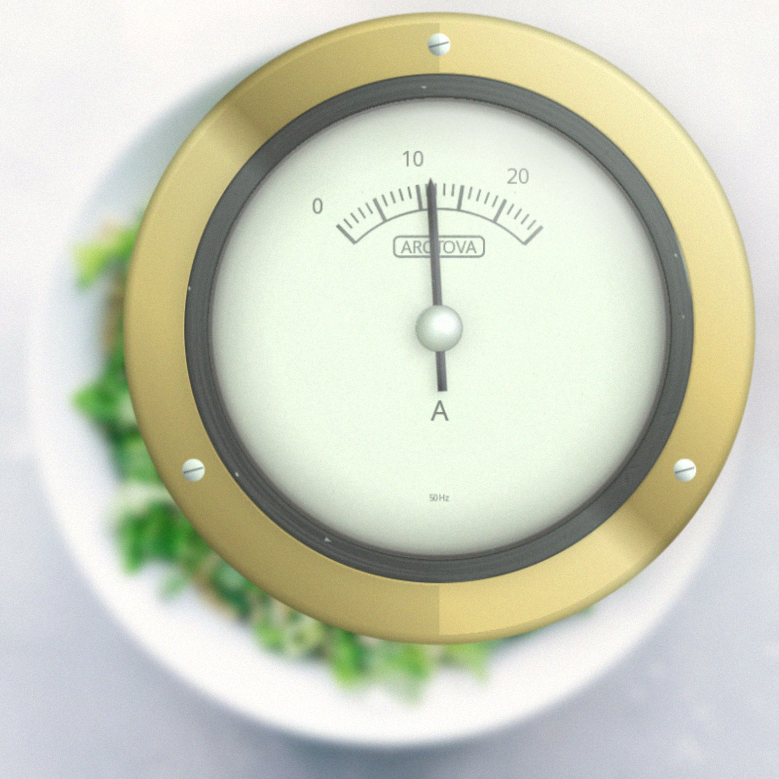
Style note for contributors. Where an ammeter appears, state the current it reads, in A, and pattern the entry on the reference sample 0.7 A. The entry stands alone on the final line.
11.5 A
